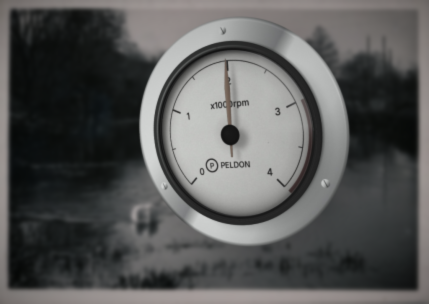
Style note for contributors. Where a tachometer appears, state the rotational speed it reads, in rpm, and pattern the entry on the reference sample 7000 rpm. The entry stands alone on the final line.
2000 rpm
